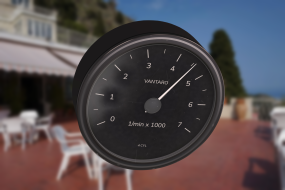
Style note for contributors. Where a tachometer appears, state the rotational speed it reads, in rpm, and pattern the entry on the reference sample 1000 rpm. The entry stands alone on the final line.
4500 rpm
